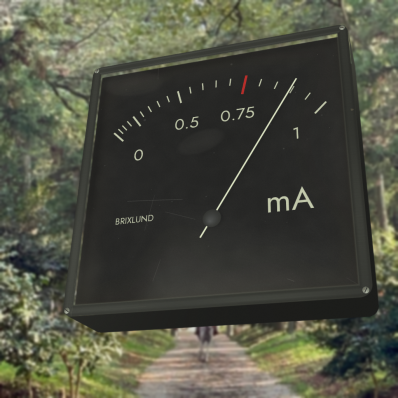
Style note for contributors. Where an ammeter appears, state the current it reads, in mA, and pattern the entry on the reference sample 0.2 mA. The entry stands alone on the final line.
0.9 mA
